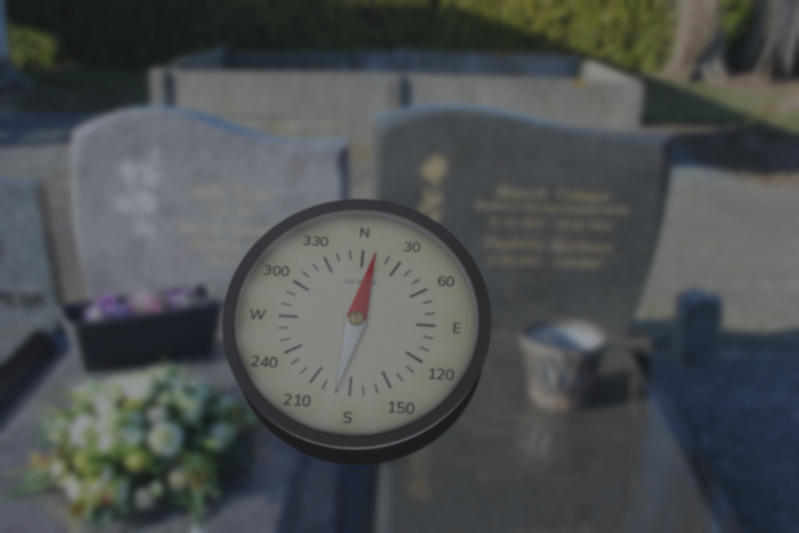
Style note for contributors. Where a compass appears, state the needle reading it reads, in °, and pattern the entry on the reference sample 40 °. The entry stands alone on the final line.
10 °
